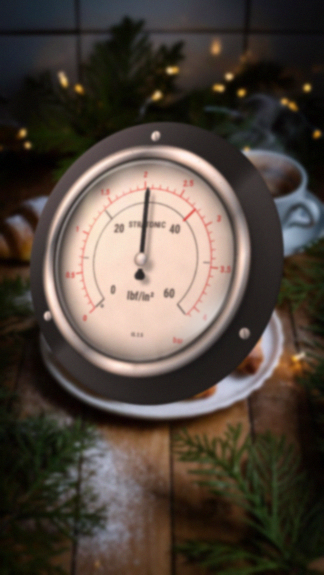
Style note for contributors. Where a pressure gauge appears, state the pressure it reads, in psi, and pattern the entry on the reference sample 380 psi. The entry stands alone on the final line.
30 psi
